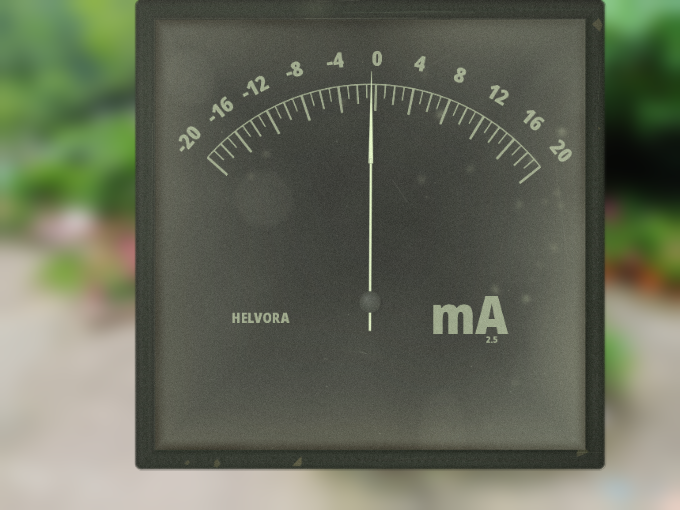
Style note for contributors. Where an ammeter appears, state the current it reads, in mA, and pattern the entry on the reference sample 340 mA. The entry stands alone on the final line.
-0.5 mA
